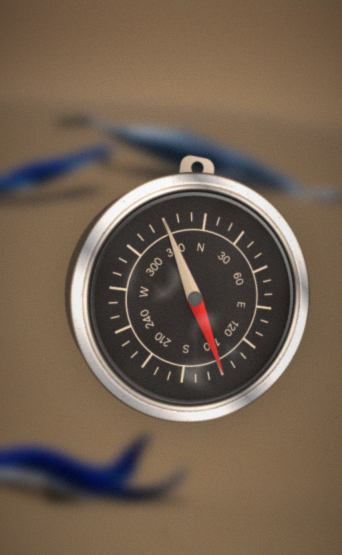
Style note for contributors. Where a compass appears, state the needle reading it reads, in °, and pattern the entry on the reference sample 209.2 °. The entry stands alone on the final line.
150 °
